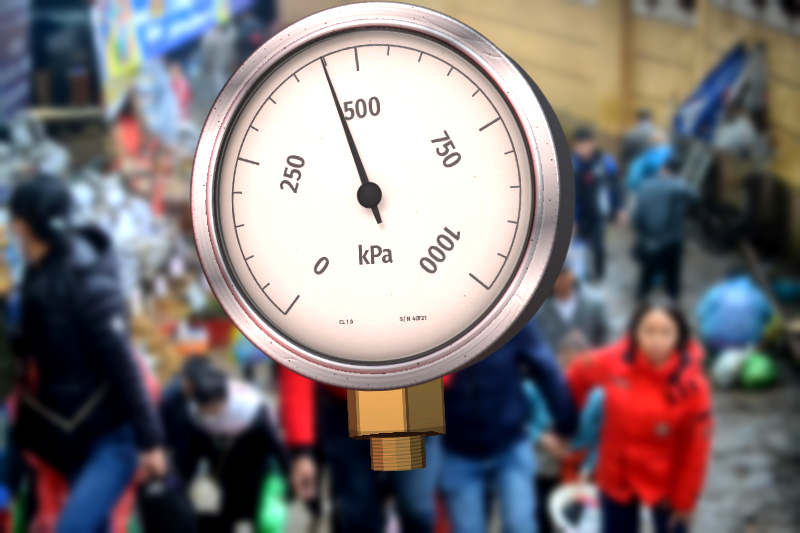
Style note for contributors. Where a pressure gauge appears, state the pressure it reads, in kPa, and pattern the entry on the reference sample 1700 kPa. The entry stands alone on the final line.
450 kPa
